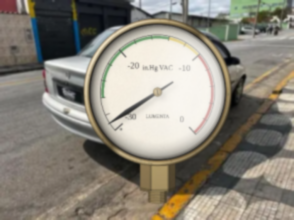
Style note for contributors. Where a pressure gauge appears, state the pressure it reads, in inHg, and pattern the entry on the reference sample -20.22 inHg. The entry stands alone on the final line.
-29 inHg
